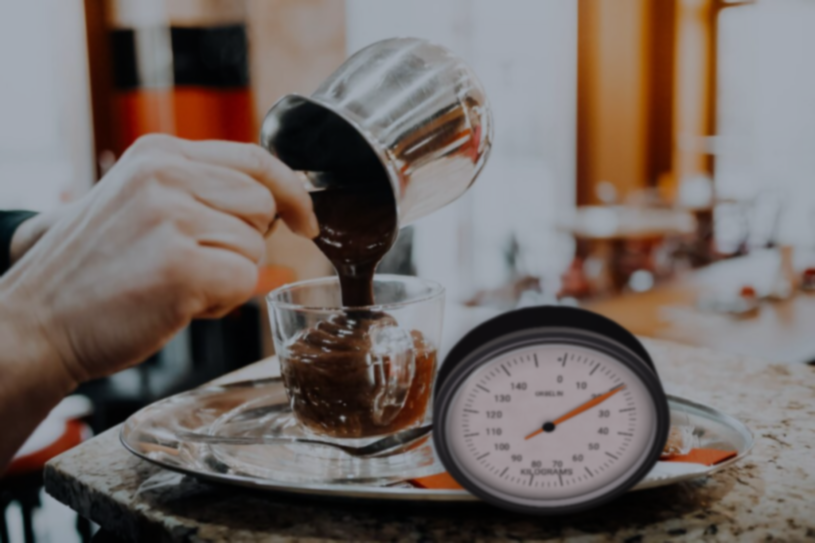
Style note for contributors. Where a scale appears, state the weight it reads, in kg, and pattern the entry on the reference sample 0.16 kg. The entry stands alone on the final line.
20 kg
